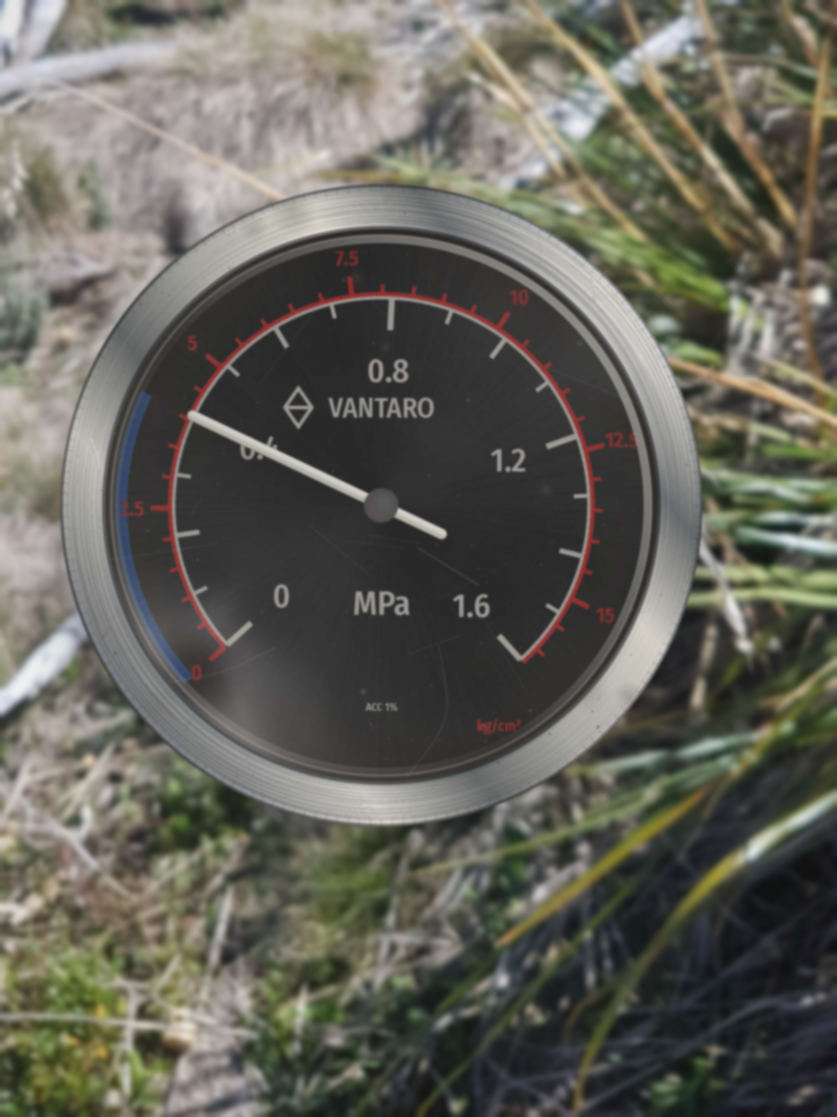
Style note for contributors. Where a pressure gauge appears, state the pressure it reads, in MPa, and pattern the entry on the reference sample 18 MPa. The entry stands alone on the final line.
0.4 MPa
